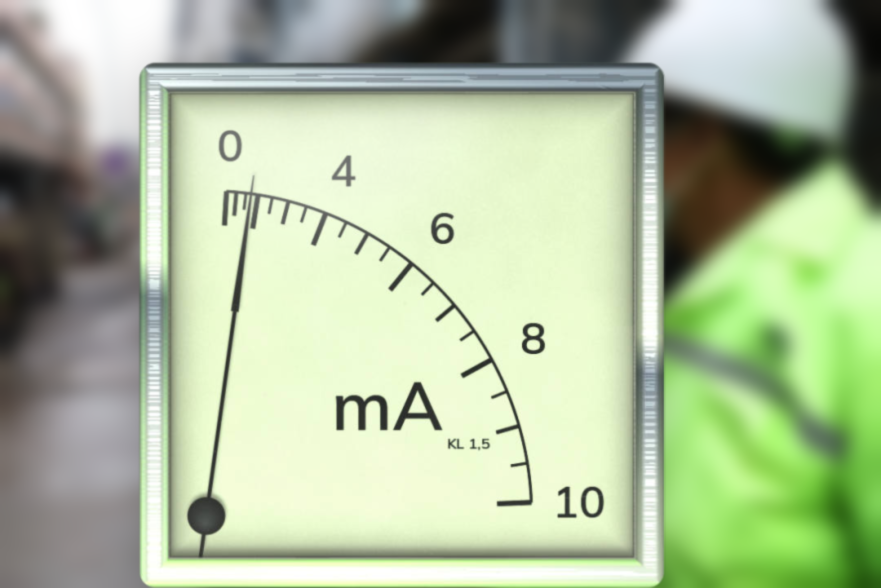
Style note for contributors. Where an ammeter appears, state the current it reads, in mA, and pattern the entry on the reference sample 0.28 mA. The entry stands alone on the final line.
1.75 mA
